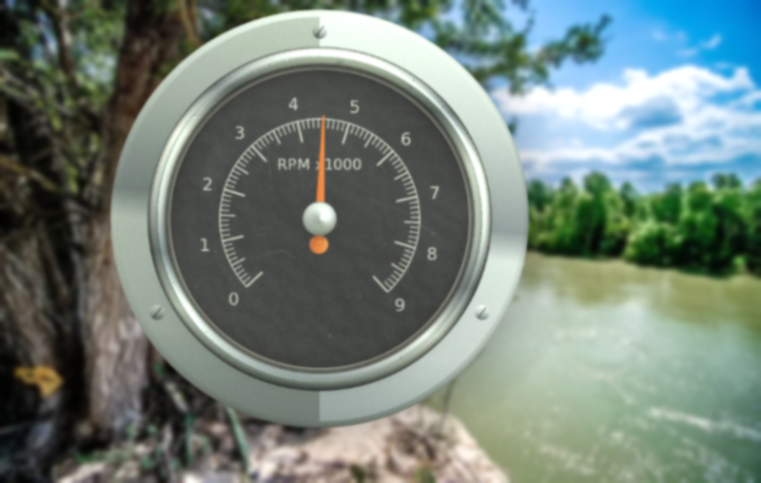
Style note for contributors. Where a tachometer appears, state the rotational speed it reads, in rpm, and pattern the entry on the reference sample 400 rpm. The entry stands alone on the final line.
4500 rpm
